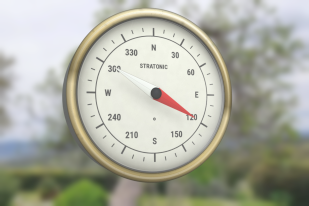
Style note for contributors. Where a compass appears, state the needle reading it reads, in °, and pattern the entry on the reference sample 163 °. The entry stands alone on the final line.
120 °
